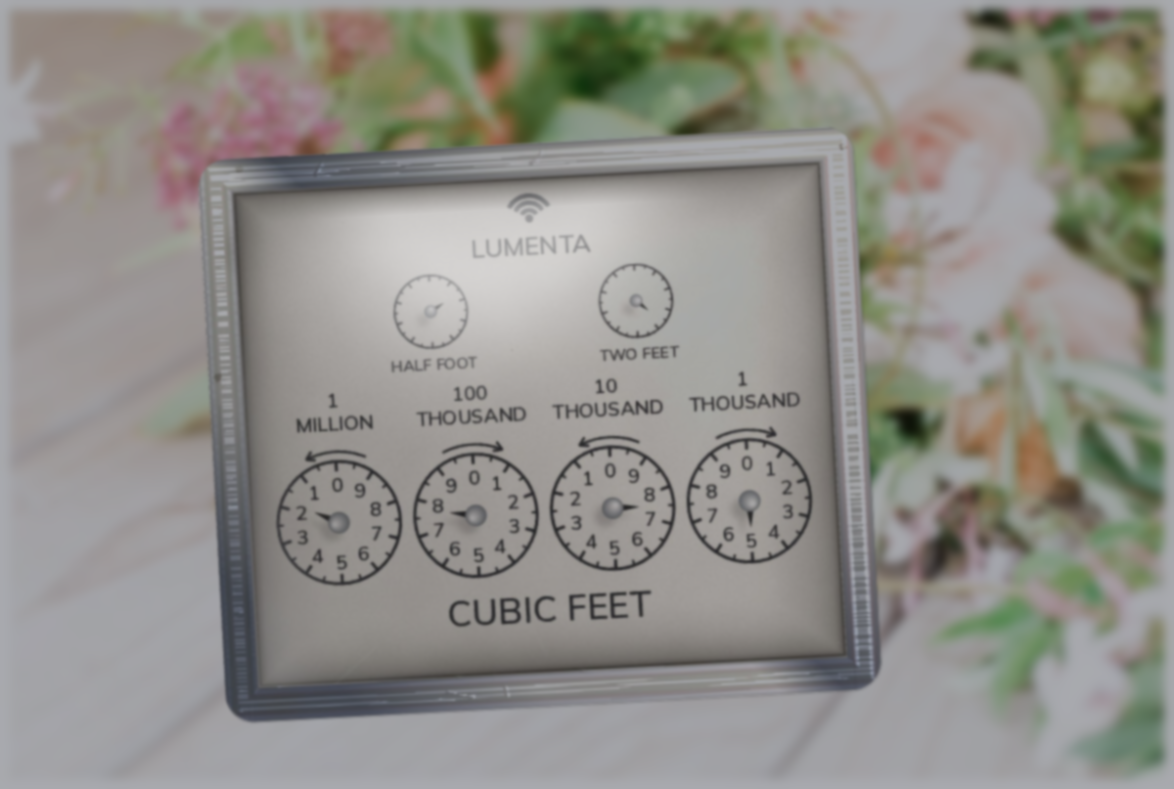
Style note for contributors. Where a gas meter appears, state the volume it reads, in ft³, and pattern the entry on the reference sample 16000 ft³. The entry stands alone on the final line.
177500 ft³
